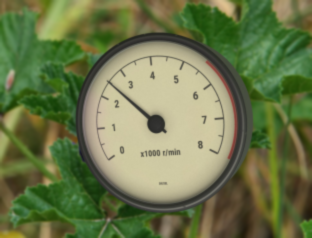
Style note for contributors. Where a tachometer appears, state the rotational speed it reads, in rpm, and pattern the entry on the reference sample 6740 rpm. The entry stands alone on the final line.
2500 rpm
